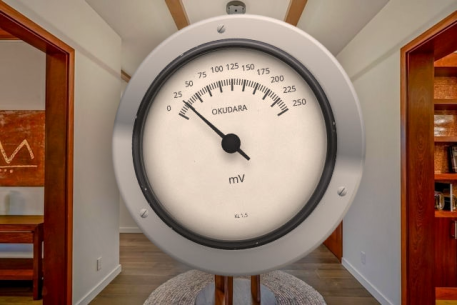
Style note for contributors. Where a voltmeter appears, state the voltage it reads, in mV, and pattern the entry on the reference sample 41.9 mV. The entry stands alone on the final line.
25 mV
